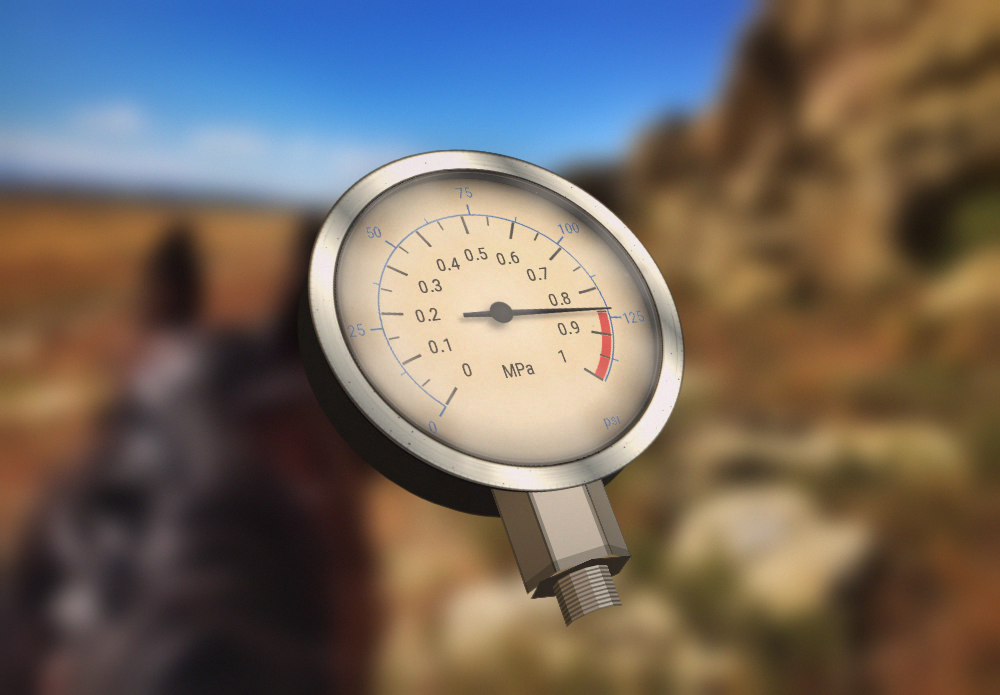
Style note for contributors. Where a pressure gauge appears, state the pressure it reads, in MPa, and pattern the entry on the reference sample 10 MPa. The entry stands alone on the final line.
0.85 MPa
